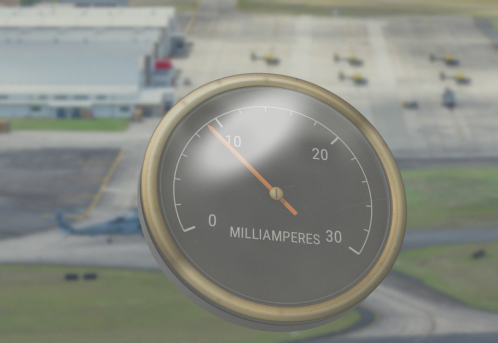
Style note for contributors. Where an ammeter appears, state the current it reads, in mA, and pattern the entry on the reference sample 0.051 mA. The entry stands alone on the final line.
9 mA
